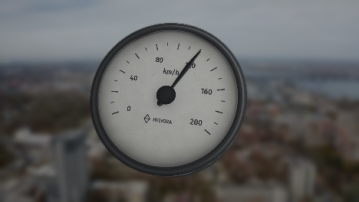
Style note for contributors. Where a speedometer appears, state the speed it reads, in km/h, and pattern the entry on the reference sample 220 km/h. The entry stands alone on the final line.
120 km/h
